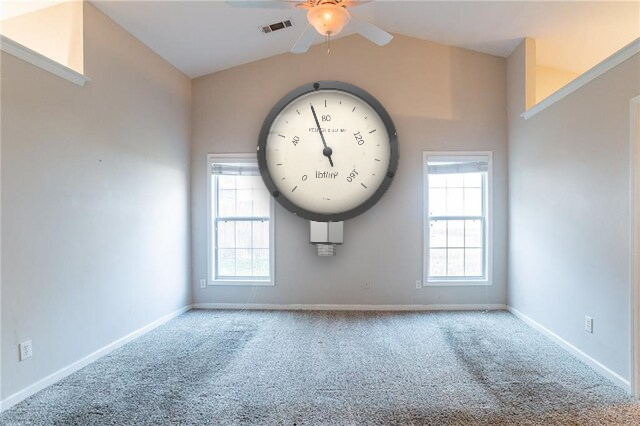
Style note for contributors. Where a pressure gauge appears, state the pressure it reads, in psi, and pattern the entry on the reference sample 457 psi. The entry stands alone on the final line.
70 psi
